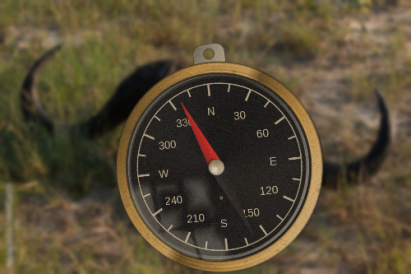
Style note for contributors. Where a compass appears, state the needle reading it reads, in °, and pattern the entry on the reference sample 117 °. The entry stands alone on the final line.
337.5 °
